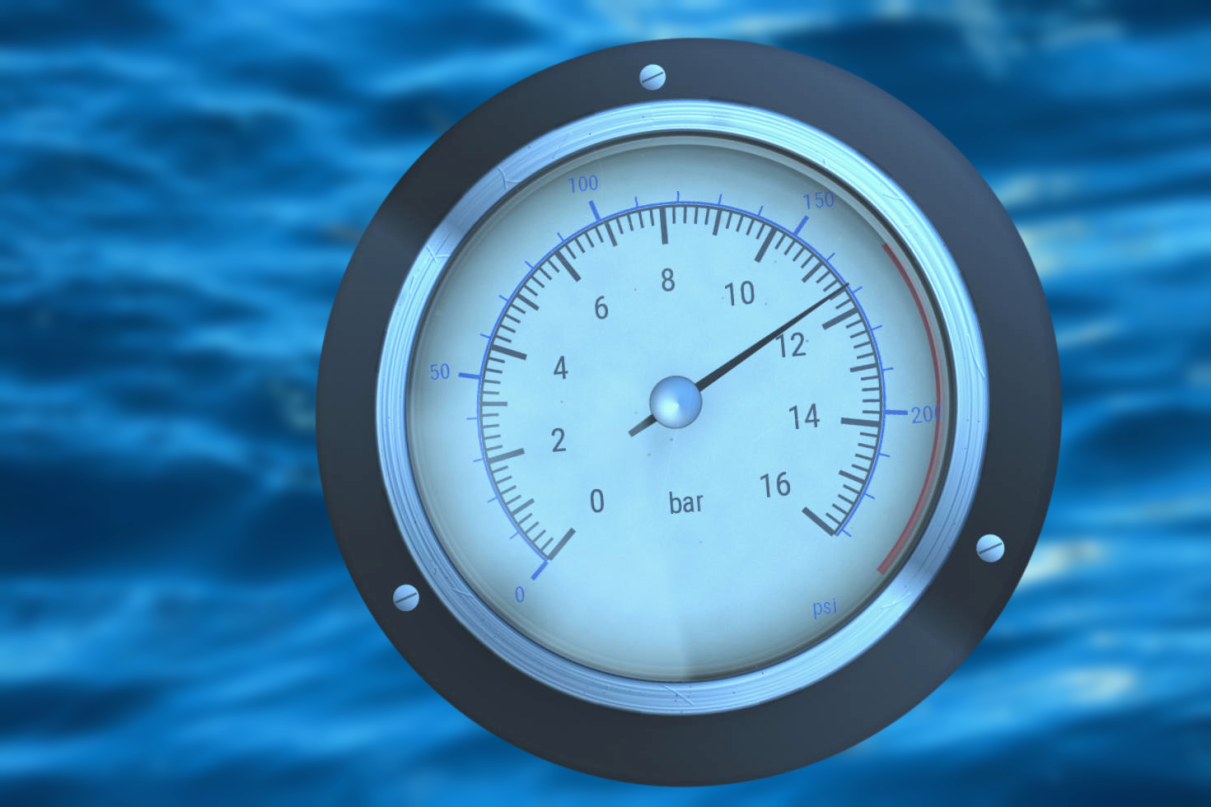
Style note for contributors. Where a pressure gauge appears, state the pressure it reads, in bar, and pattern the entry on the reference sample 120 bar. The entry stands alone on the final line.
11.6 bar
